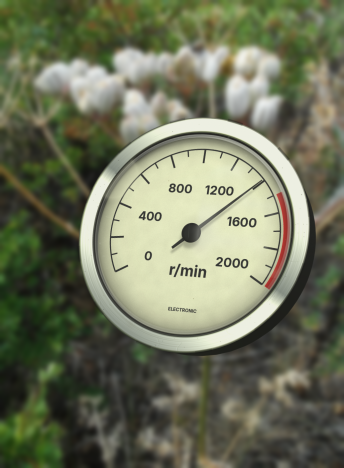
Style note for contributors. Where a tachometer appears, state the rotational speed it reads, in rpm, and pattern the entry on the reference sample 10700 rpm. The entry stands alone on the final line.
1400 rpm
